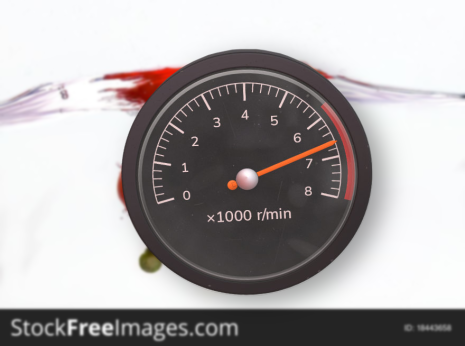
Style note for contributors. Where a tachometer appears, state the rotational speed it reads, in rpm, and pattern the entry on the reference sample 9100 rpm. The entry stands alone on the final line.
6600 rpm
